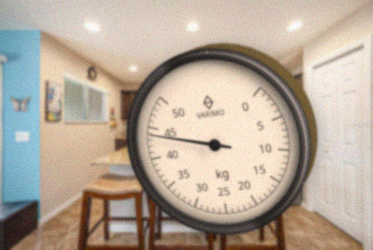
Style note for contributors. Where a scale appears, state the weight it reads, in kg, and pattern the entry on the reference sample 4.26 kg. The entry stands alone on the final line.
44 kg
